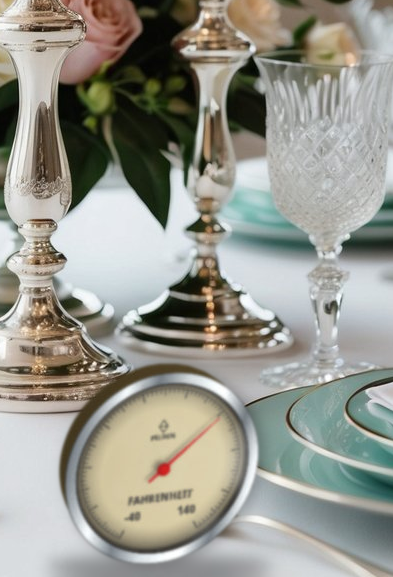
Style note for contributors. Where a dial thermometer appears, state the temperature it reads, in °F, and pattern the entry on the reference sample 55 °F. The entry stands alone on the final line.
80 °F
